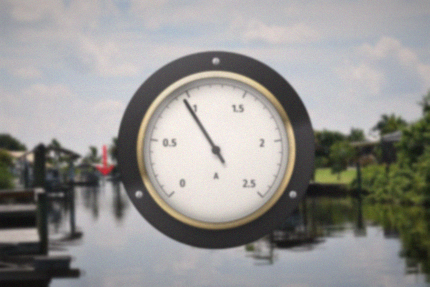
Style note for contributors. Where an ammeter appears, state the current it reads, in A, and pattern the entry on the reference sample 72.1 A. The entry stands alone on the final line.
0.95 A
